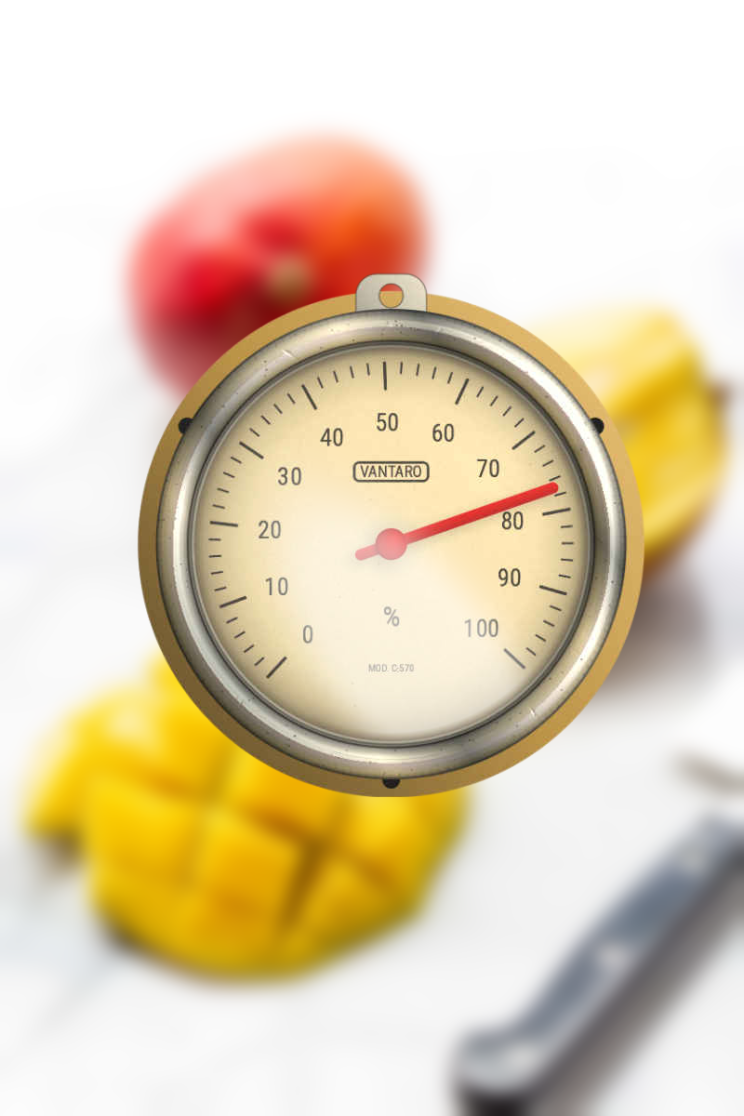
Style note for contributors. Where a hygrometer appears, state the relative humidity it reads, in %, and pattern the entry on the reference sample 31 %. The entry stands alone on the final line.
77 %
